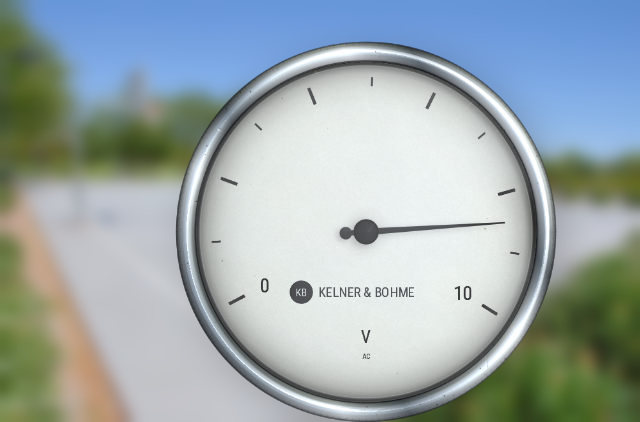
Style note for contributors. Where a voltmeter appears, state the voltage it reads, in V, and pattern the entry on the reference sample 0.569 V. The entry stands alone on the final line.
8.5 V
